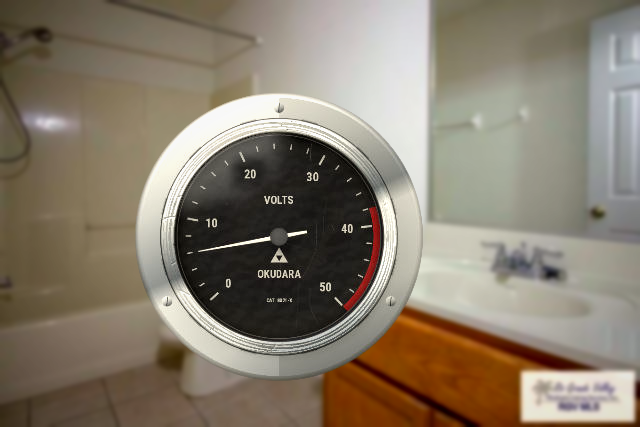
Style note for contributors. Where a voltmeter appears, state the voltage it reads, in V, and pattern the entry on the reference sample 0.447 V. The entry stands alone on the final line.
6 V
